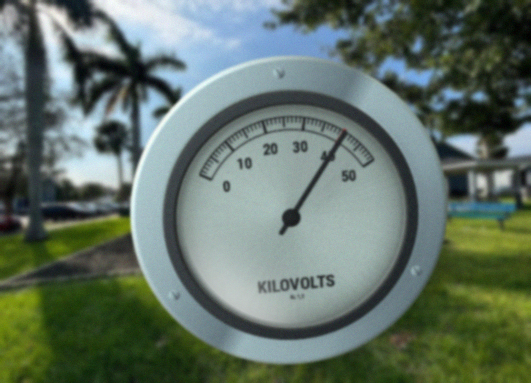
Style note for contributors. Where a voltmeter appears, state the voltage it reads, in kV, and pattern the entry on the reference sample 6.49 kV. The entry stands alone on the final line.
40 kV
